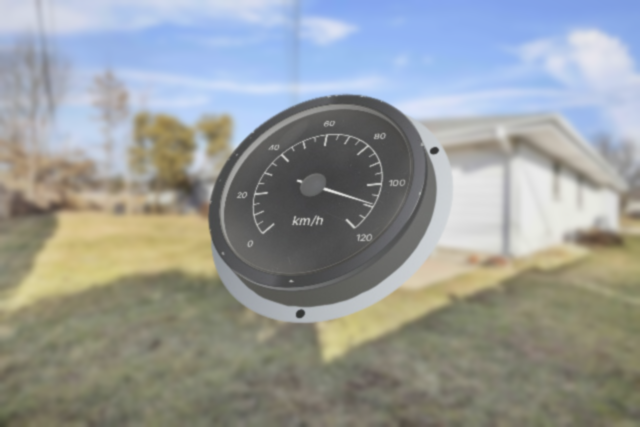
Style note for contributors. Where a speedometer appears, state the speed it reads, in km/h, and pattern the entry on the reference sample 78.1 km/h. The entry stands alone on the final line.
110 km/h
